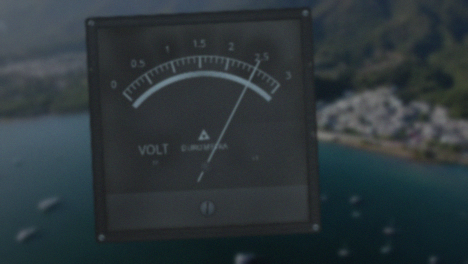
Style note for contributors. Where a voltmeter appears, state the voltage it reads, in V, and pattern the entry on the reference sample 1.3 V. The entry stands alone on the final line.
2.5 V
